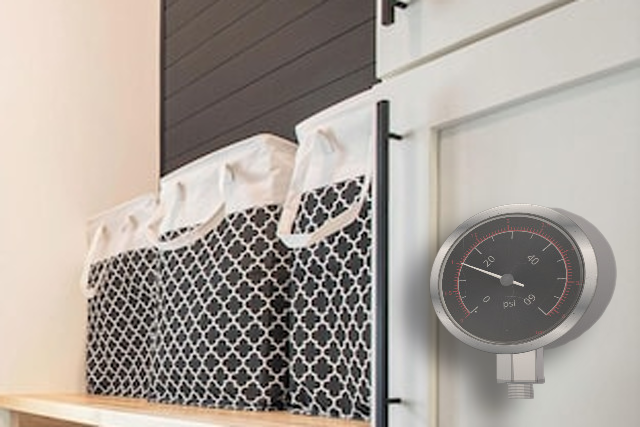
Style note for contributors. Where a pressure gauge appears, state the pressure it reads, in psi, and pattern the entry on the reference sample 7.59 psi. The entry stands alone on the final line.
15 psi
